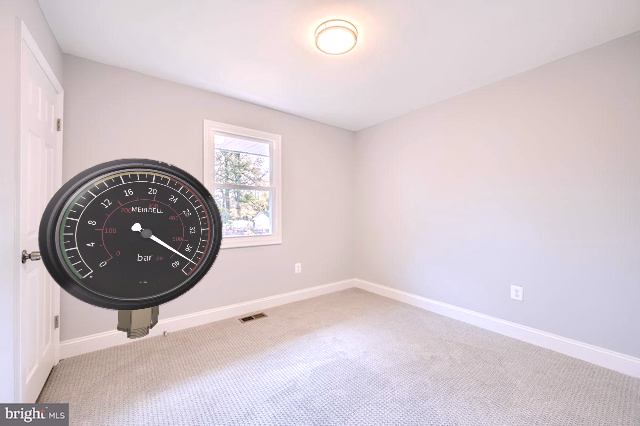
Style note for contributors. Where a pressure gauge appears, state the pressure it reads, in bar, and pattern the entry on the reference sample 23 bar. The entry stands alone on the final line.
38 bar
